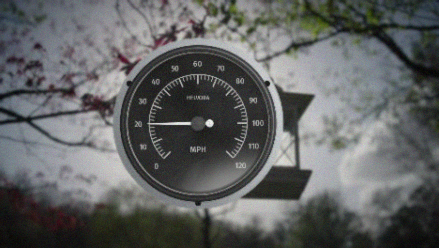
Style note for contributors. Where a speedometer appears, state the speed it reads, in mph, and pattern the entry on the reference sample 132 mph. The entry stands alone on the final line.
20 mph
